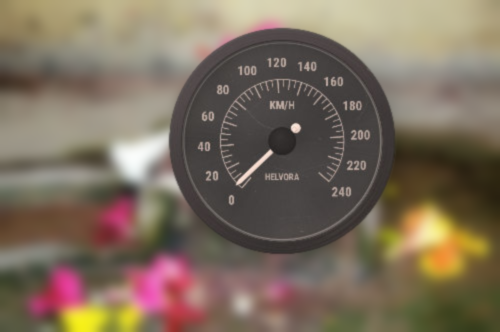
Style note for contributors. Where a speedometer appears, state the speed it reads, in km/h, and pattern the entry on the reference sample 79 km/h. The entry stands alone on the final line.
5 km/h
